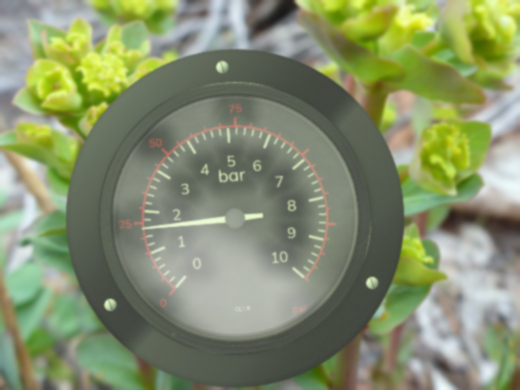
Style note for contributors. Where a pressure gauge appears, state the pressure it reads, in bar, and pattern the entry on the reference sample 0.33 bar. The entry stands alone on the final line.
1.6 bar
